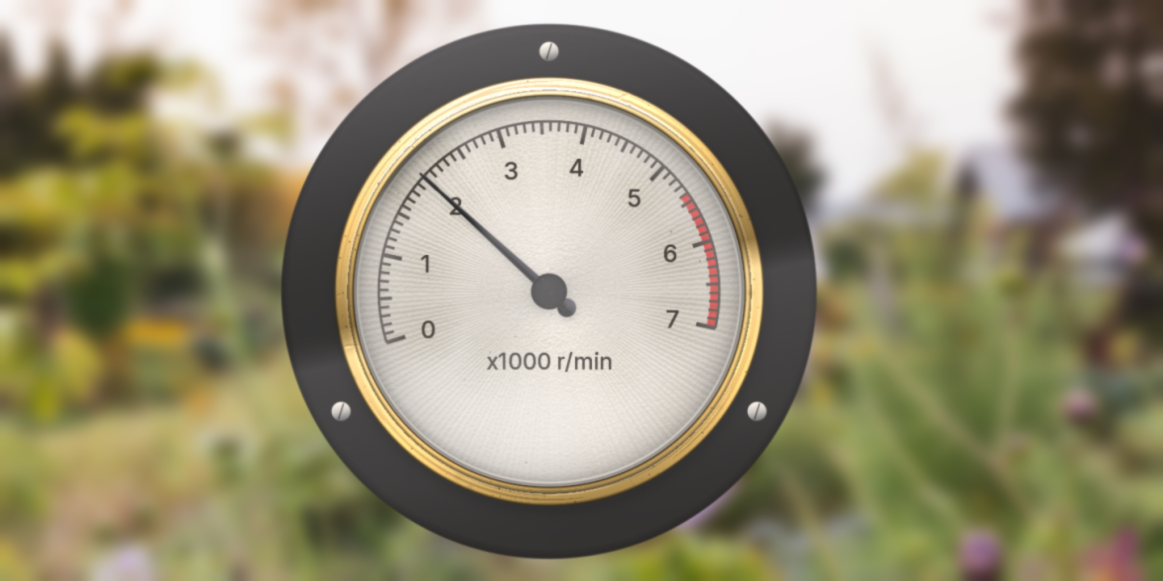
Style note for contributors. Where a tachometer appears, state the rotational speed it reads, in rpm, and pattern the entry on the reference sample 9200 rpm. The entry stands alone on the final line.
2000 rpm
